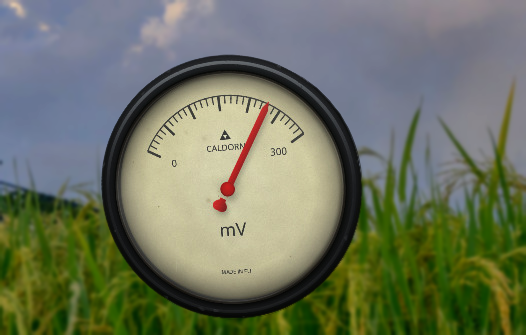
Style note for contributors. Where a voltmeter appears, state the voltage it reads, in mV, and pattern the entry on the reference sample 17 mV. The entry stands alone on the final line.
230 mV
